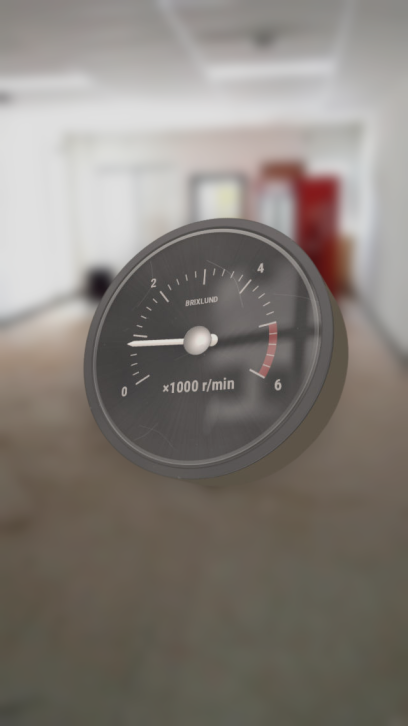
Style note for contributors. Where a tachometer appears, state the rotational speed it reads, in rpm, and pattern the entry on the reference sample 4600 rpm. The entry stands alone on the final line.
800 rpm
